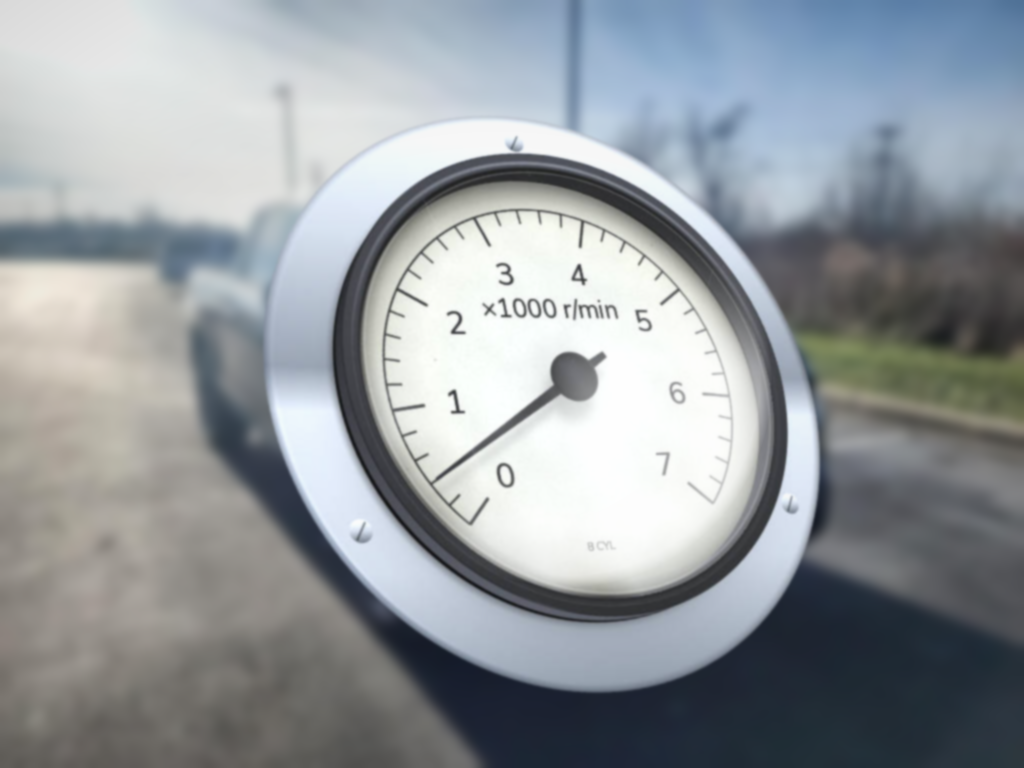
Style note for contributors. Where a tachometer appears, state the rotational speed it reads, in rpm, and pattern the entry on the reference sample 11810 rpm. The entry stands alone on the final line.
400 rpm
